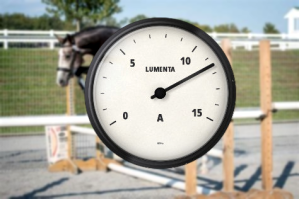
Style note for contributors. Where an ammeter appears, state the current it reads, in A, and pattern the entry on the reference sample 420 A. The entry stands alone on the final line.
11.5 A
